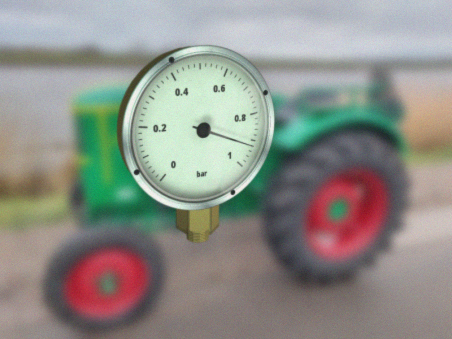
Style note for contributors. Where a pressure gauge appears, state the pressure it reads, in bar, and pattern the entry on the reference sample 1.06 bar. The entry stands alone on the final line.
0.92 bar
